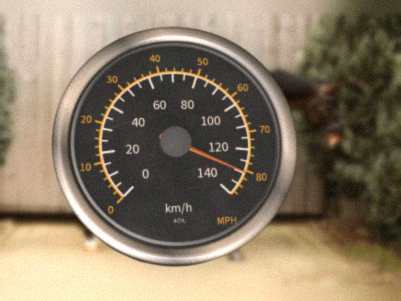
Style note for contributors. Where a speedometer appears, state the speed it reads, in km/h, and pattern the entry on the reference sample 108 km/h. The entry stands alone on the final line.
130 km/h
